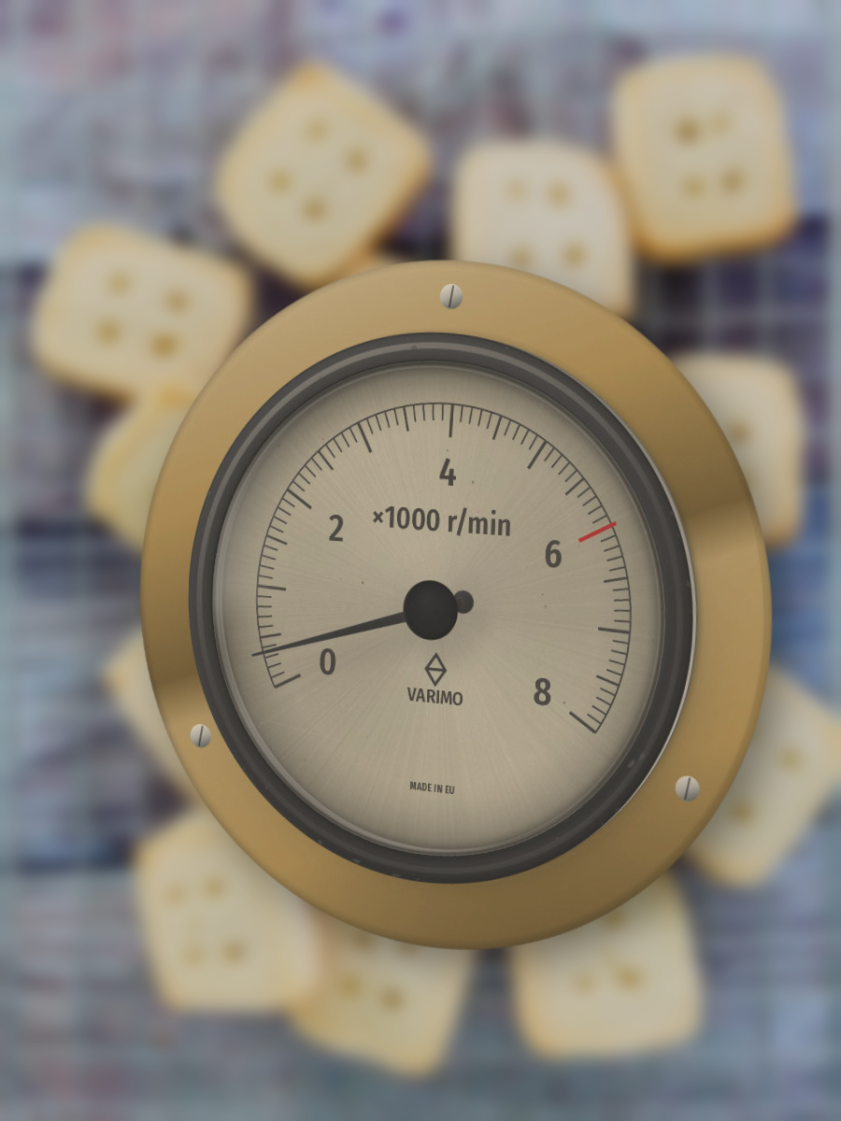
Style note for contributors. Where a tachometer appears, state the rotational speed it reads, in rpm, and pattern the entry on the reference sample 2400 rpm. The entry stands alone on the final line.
350 rpm
